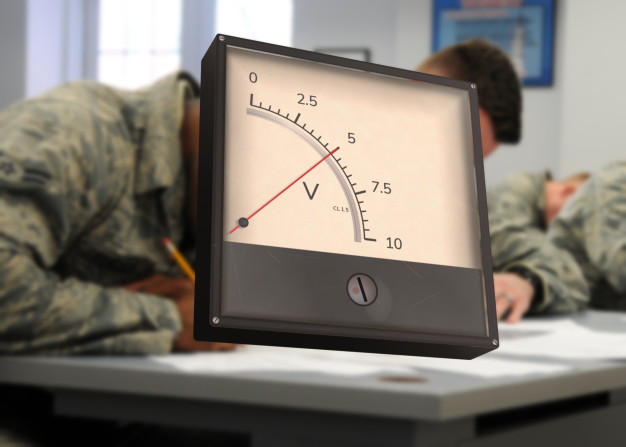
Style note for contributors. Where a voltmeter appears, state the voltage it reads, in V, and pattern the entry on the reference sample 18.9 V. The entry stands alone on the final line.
5 V
